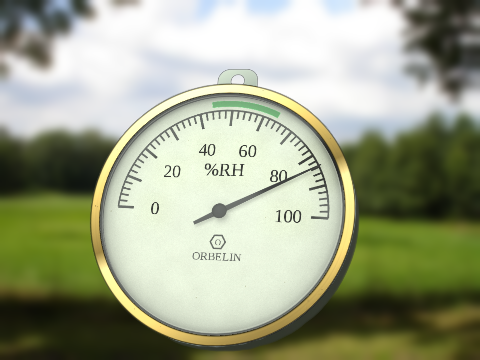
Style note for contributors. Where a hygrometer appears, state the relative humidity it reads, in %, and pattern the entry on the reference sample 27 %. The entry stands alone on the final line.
84 %
